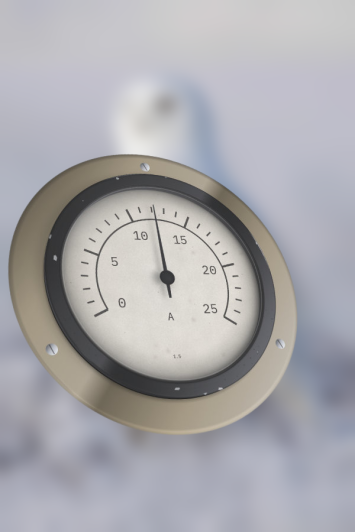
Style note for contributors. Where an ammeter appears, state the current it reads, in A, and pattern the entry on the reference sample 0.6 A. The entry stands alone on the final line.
12 A
